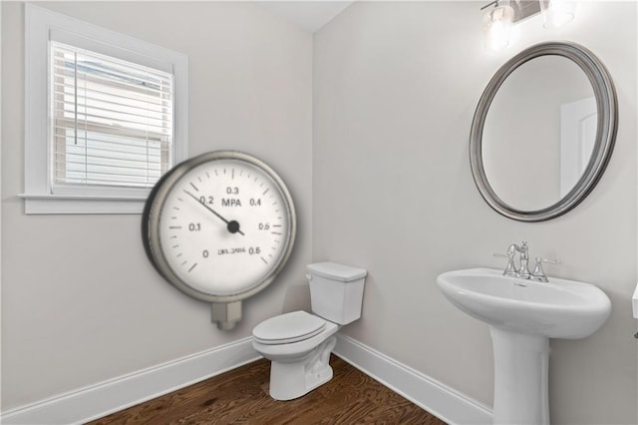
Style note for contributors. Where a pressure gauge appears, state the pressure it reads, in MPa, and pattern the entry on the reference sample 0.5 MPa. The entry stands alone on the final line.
0.18 MPa
